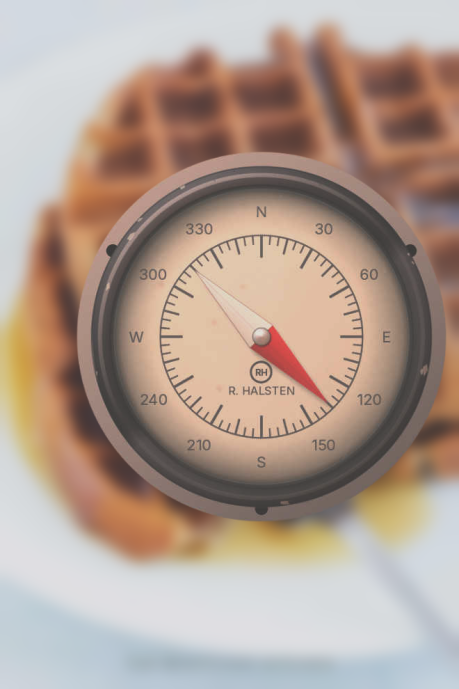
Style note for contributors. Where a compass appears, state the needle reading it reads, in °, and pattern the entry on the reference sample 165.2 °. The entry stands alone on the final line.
135 °
